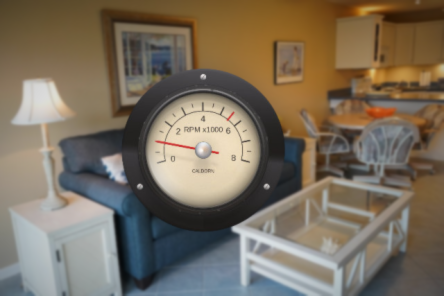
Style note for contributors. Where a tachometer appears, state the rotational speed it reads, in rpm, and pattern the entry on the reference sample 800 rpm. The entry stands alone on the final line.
1000 rpm
